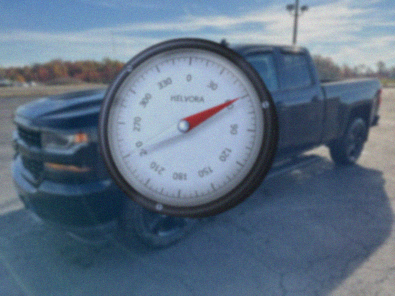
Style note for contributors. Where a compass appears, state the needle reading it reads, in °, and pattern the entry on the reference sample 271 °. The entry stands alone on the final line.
60 °
